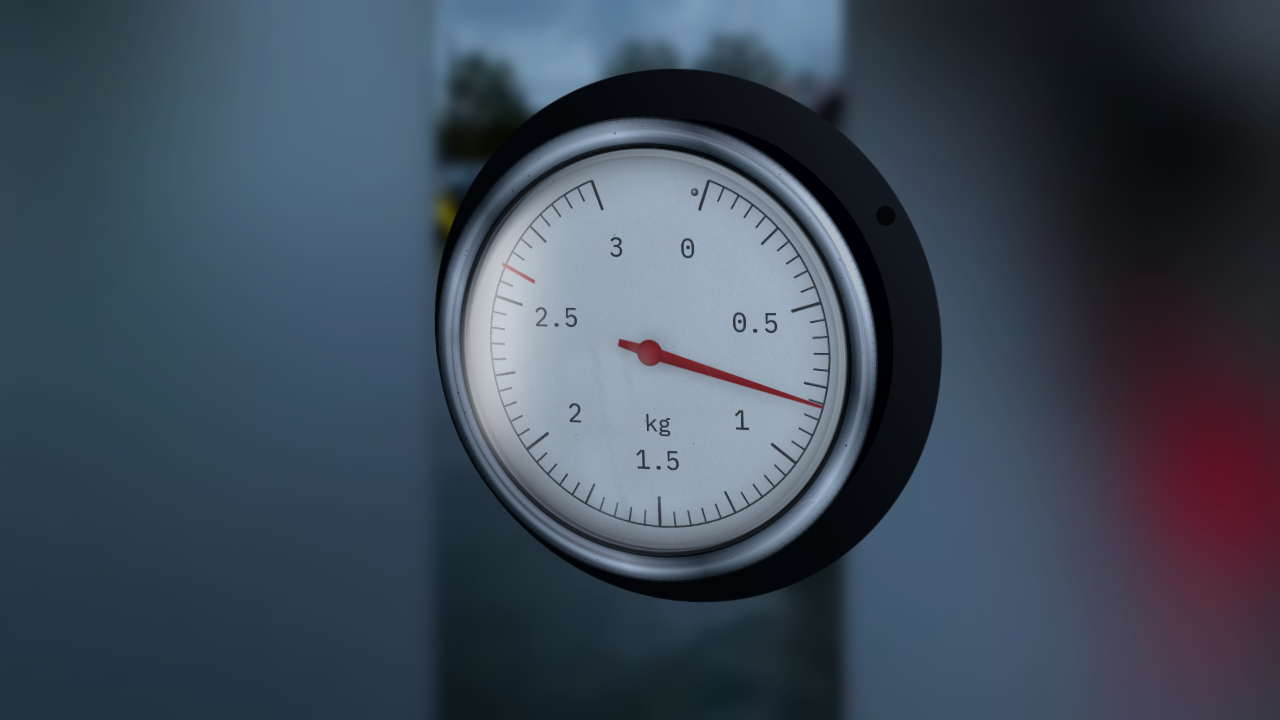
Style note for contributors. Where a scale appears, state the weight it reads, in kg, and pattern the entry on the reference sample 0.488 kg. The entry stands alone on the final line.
0.8 kg
